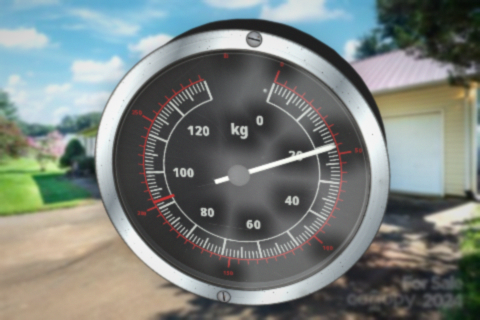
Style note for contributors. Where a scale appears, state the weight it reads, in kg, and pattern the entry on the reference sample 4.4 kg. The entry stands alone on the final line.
20 kg
